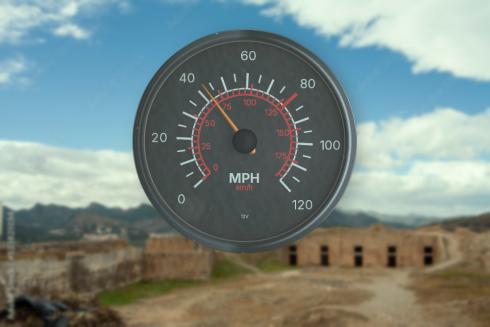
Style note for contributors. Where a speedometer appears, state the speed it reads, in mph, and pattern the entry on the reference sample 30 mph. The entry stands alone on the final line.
42.5 mph
